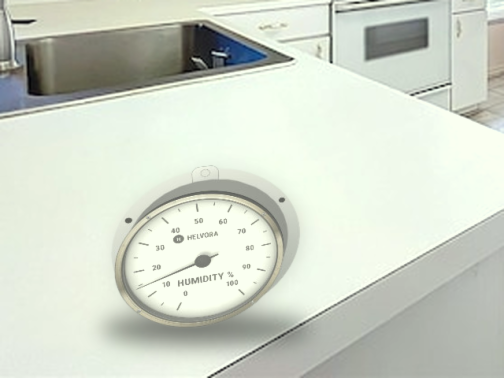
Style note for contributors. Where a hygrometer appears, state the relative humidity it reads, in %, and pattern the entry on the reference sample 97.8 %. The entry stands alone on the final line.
15 %
